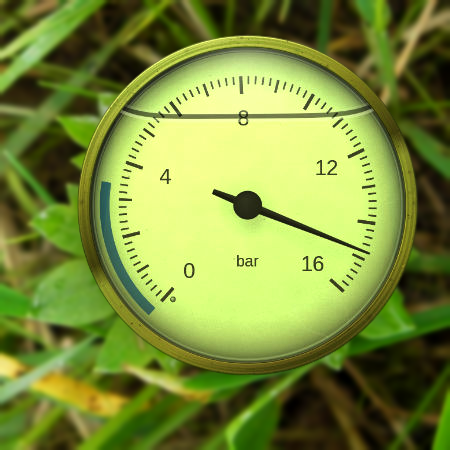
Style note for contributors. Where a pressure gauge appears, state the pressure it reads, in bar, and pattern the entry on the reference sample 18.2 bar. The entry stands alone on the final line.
14.8 bar
